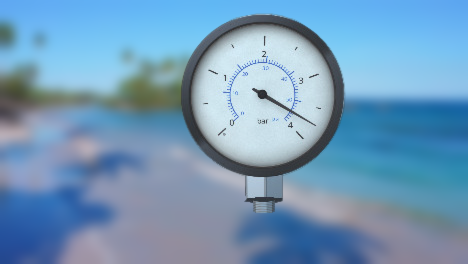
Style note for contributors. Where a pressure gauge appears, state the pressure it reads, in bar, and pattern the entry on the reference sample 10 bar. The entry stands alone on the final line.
3.75 bar
